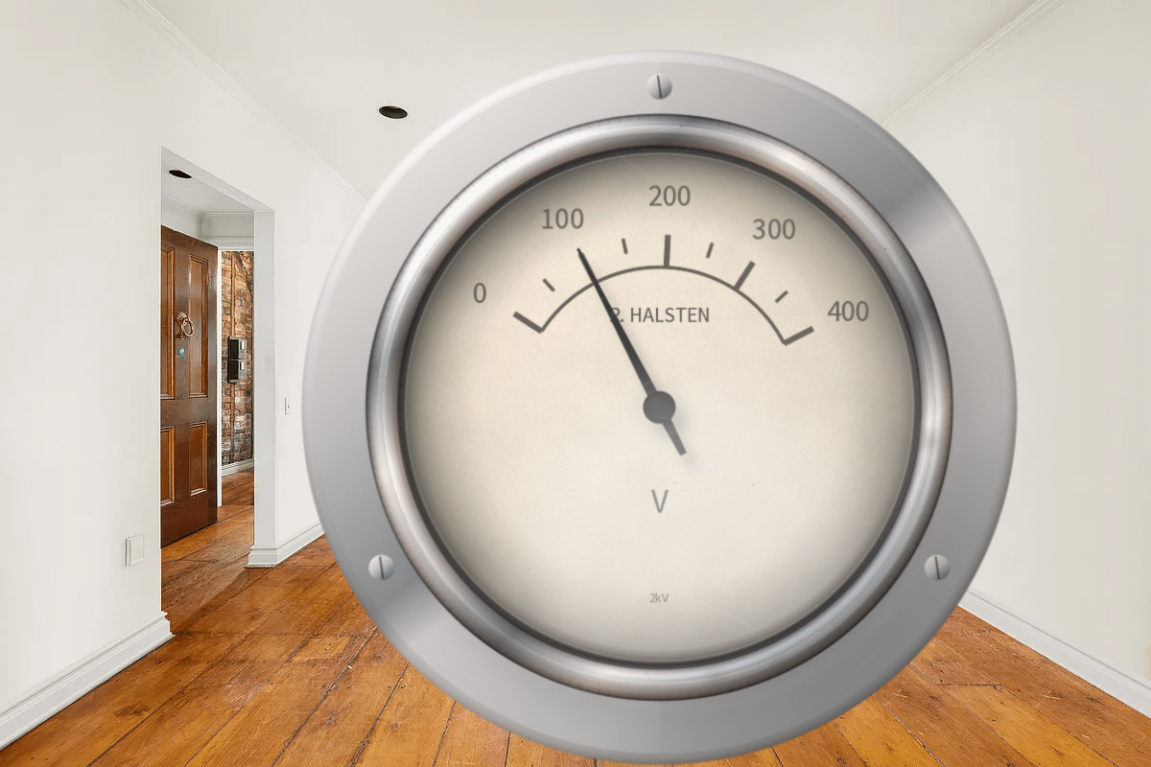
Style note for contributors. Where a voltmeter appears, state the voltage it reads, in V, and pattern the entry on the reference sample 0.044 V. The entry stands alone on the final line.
100 V
